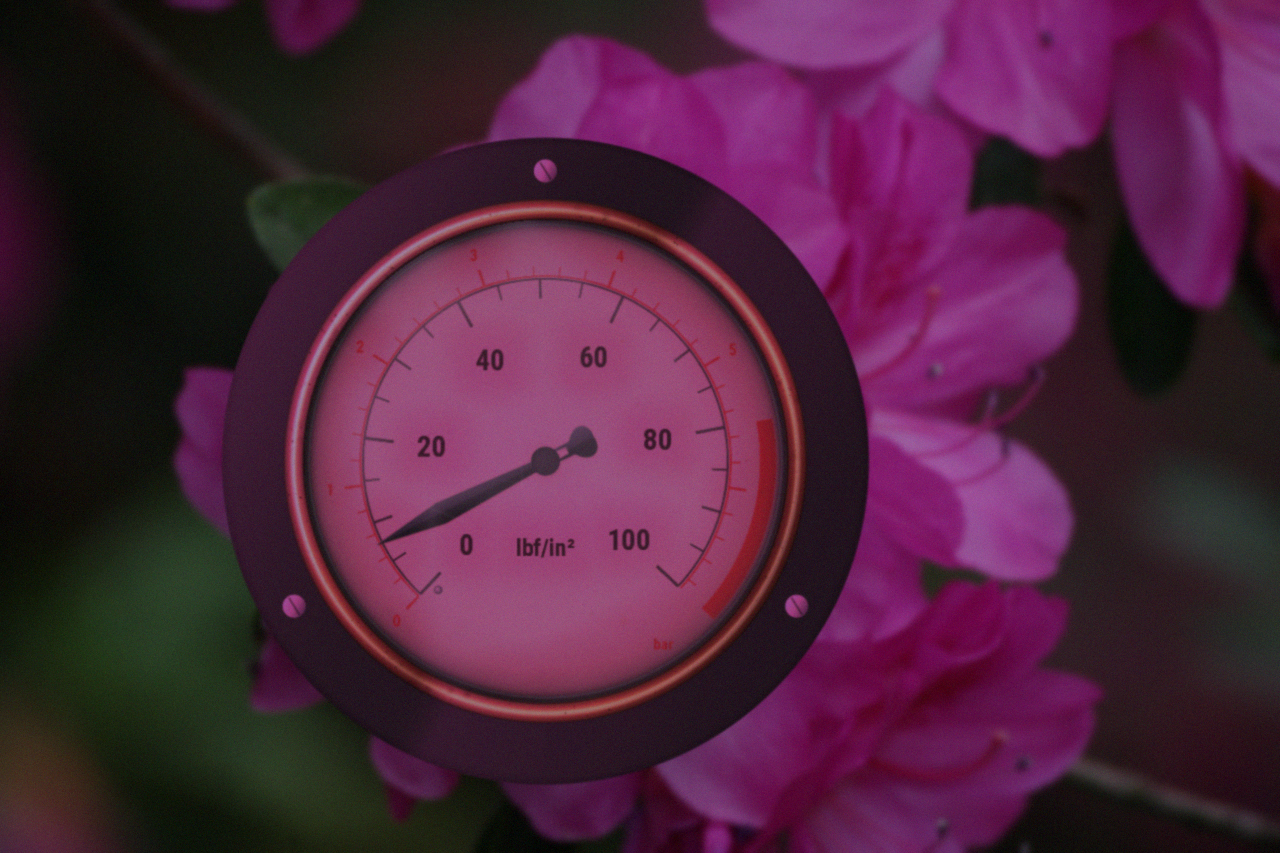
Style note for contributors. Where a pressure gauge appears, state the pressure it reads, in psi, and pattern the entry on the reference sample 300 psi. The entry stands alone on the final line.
7.5 psi
